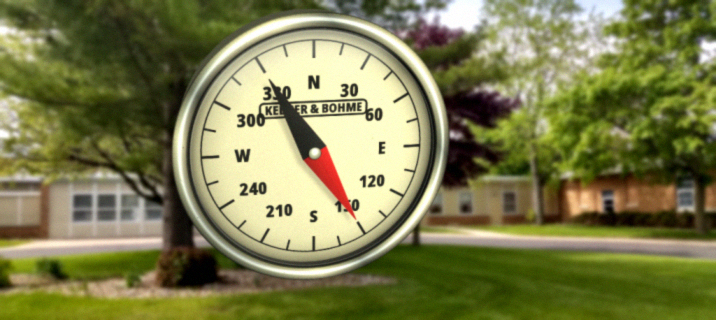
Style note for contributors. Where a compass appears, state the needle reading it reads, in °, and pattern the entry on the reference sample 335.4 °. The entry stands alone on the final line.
150 °
